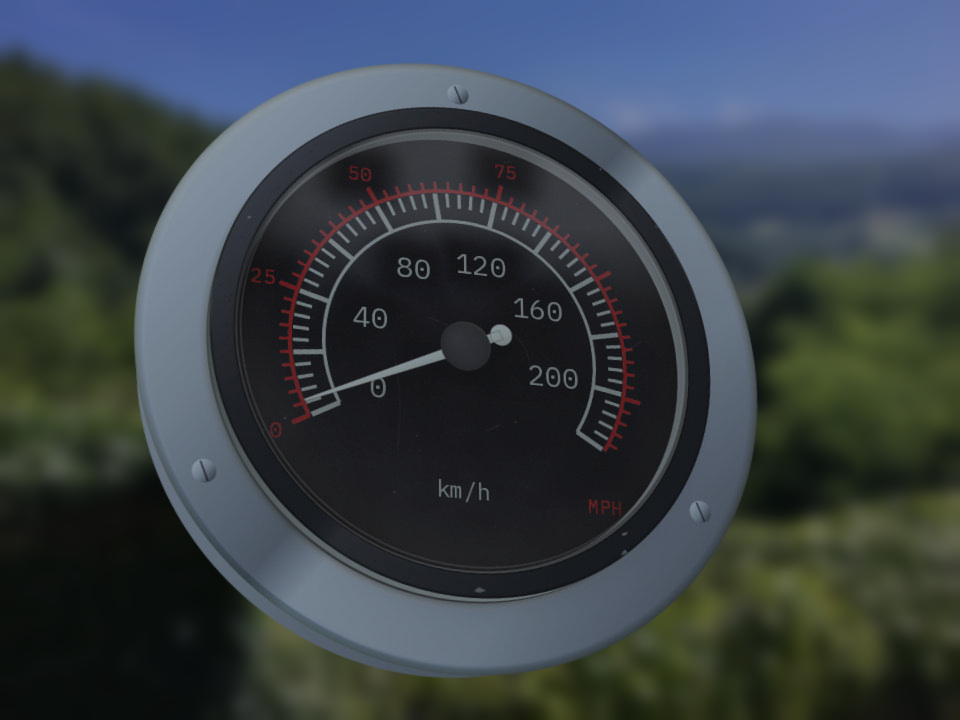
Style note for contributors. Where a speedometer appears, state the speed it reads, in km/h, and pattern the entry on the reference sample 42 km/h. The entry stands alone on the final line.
4 km/h
